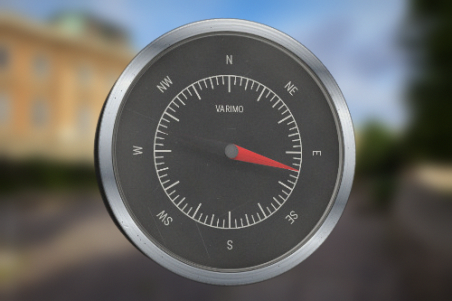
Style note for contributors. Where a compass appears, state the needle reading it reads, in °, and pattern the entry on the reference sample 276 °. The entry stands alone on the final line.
105 °
